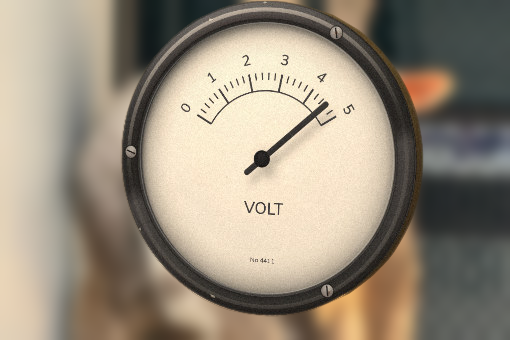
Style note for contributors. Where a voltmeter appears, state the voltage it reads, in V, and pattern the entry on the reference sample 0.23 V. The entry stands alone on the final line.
4.6 V
